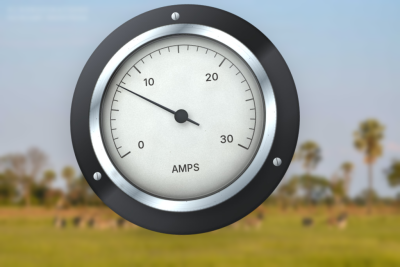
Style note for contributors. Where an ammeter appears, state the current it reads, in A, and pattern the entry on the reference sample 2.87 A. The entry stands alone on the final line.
7.5 A
